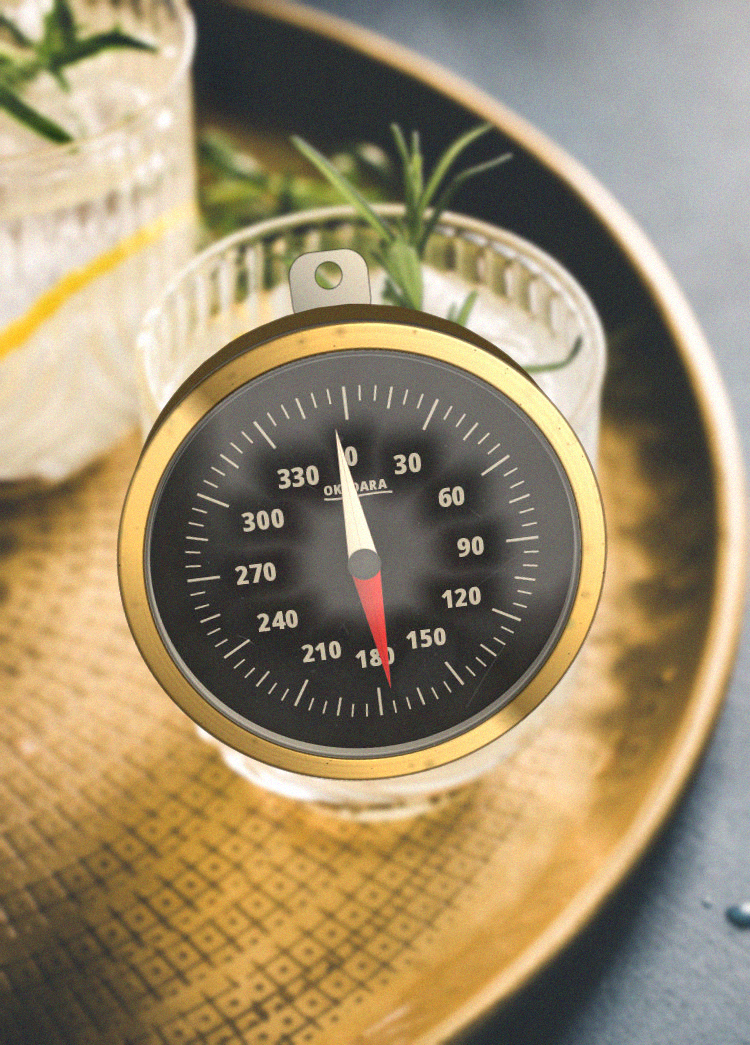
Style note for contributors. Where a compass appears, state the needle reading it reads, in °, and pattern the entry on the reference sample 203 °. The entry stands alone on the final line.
175 °
